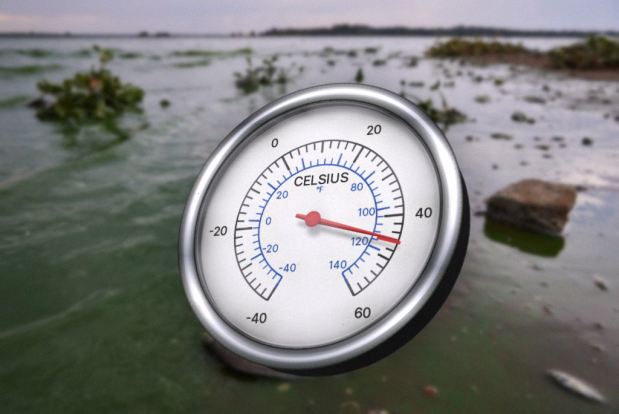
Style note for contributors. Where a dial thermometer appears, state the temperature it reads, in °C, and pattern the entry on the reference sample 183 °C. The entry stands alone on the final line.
46 °C
